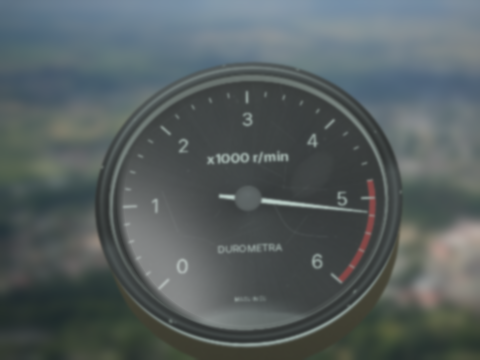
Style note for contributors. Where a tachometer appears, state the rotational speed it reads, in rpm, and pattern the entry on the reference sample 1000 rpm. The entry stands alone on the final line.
5200 rpm
